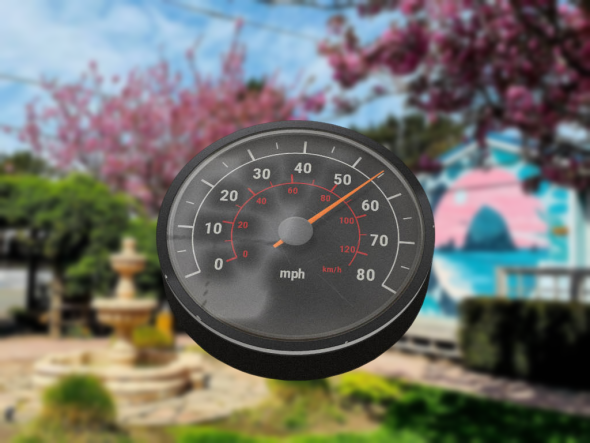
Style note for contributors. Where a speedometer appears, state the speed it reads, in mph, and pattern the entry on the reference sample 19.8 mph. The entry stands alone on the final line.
55 mph
